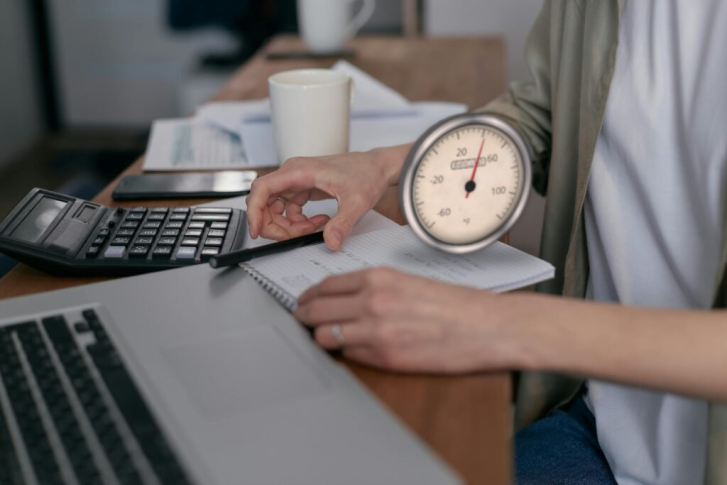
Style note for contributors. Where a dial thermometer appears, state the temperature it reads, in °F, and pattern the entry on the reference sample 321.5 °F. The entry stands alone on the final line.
40 °F
